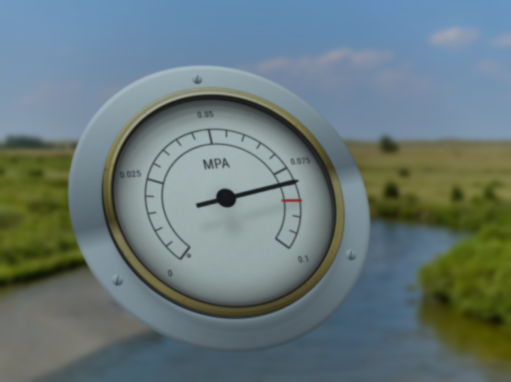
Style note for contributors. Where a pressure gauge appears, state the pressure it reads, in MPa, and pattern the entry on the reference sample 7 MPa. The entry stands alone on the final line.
0.08 MPa
